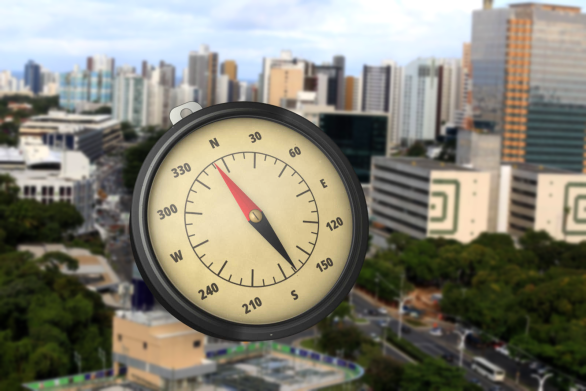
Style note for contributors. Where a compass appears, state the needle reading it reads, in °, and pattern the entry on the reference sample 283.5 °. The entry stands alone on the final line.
350 °
